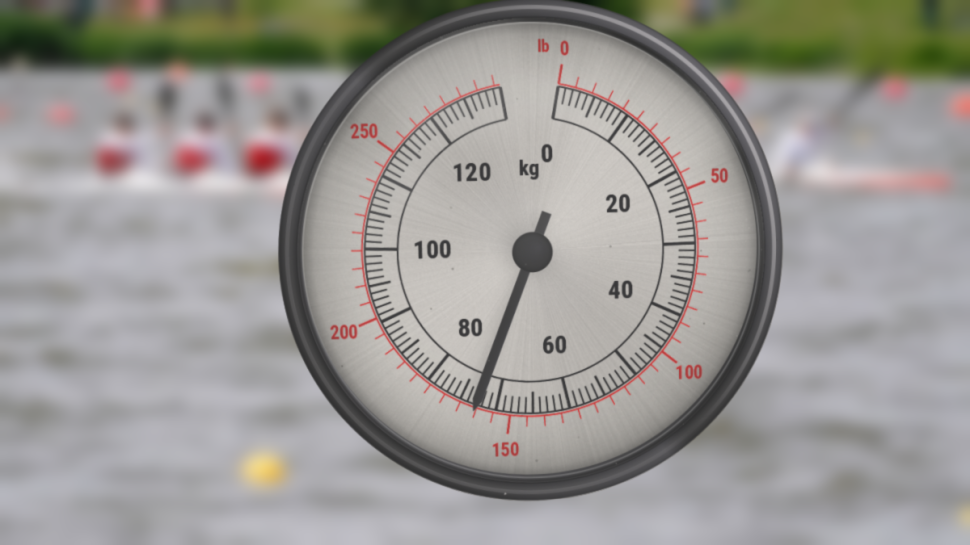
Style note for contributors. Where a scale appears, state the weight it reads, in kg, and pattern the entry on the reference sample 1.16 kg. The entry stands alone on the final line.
73 kg
